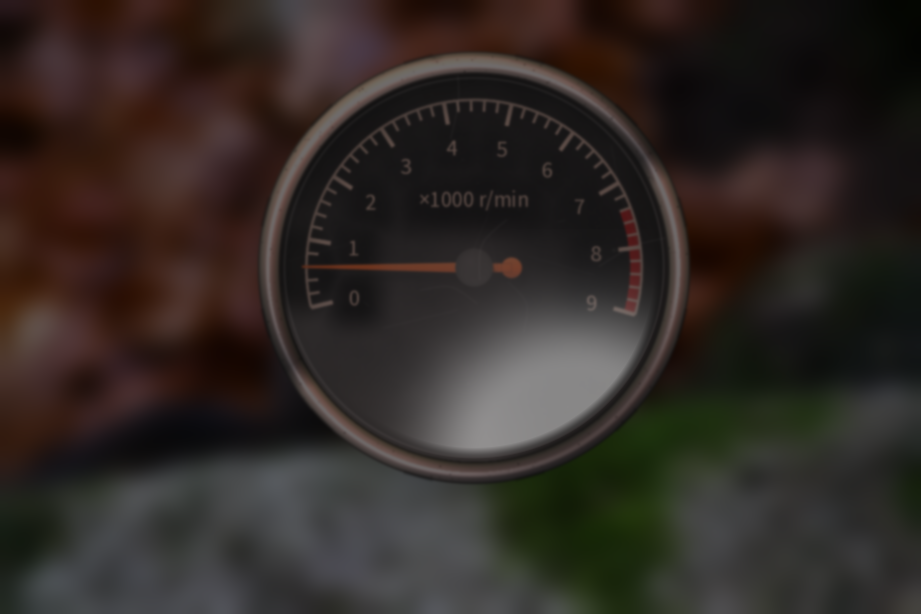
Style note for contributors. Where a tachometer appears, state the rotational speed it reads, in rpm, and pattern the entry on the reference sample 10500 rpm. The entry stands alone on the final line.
600 rpm
